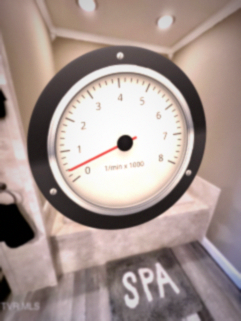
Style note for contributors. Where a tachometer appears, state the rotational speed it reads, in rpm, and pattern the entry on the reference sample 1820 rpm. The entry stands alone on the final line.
400 rpm
